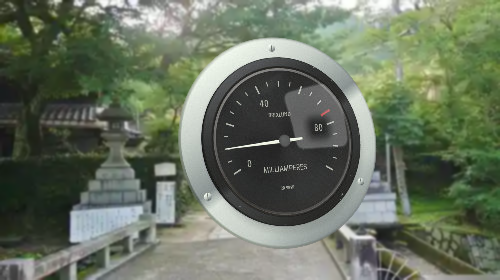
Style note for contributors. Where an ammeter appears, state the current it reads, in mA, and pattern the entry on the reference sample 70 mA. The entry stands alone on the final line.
10 mA
